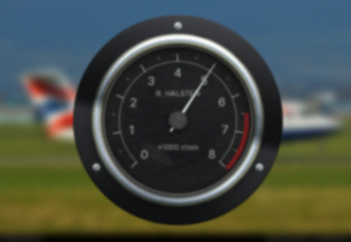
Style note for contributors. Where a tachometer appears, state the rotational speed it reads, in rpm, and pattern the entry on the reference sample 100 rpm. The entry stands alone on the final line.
5000 rpm
